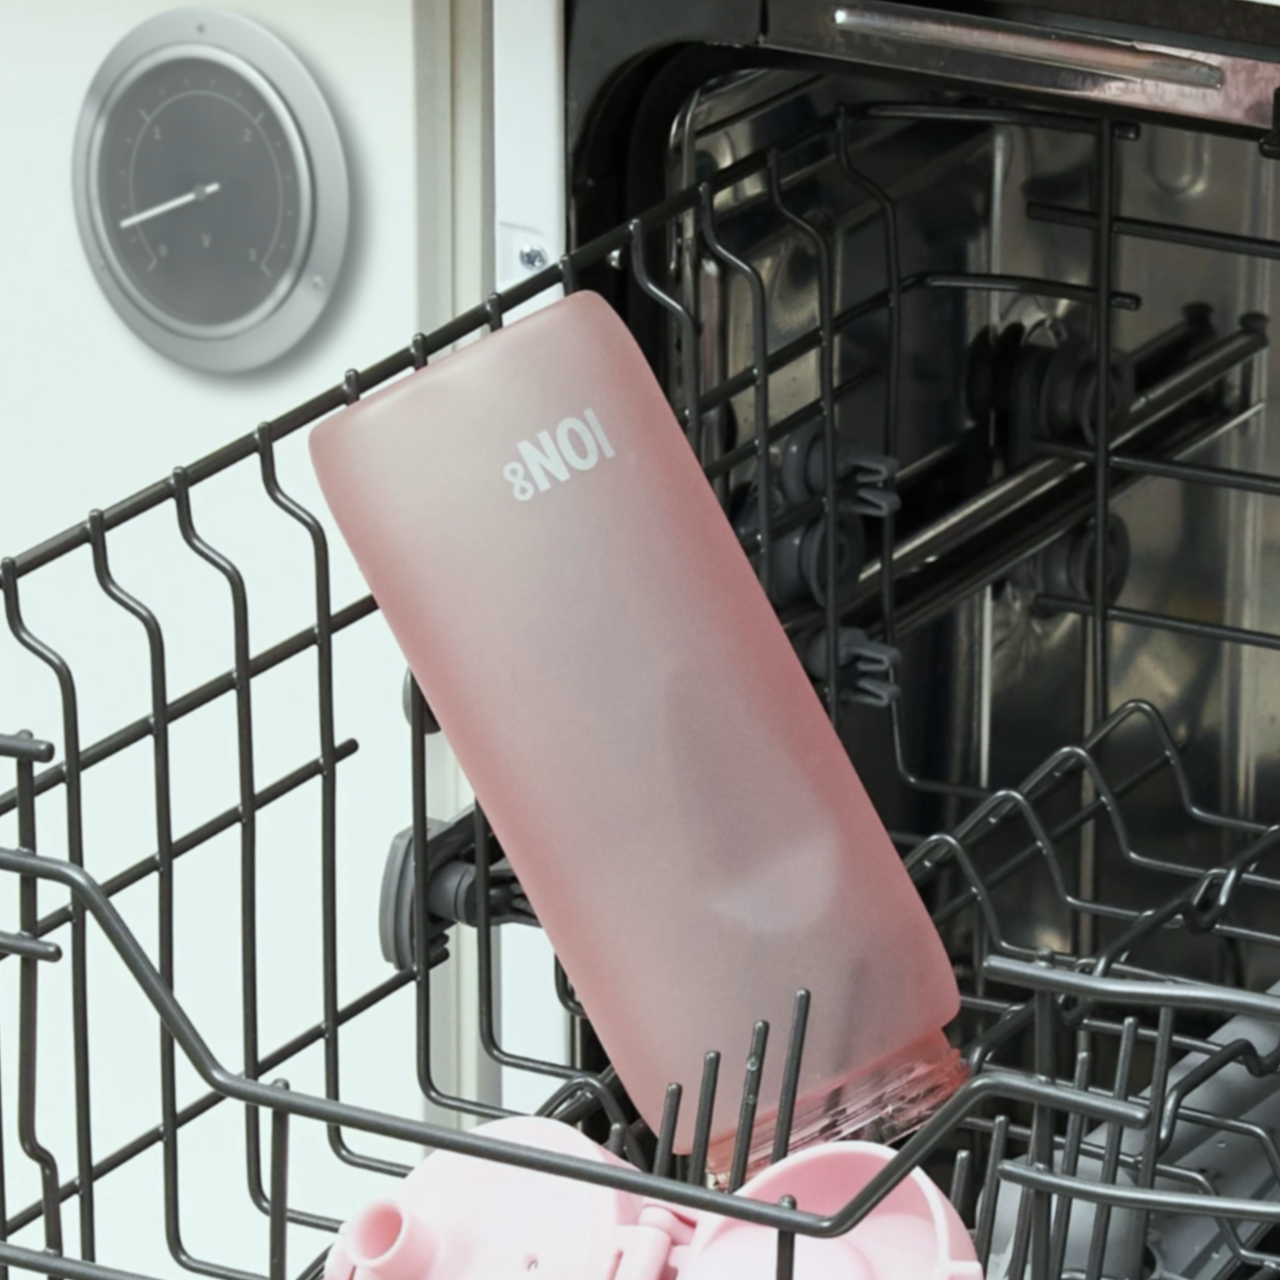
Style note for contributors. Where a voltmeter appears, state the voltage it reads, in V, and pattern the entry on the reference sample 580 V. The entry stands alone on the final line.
0.3 V
